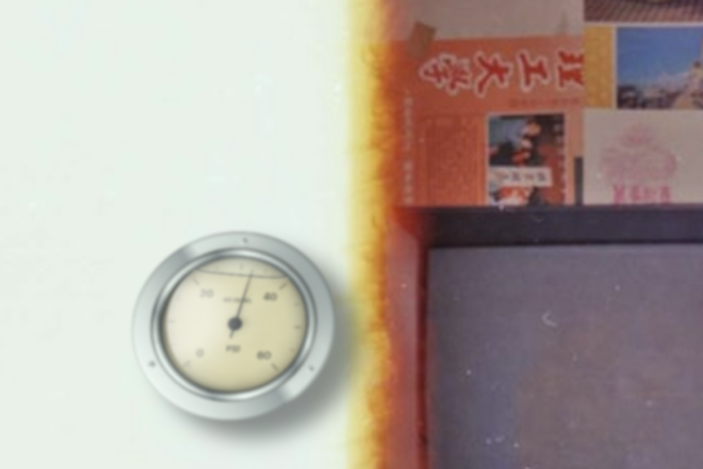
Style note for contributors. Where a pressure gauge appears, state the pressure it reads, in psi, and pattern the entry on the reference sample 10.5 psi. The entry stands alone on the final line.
32.5 psi
